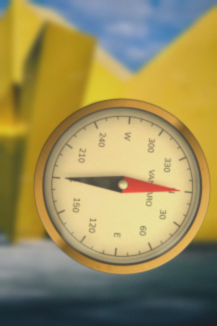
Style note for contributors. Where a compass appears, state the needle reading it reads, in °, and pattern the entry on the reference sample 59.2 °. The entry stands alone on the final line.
0 °
